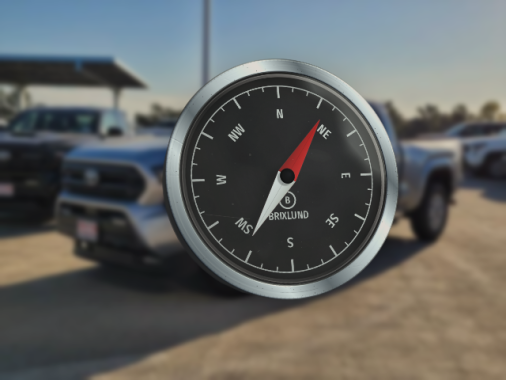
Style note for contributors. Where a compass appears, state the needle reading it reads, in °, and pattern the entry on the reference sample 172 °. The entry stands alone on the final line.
35 °
